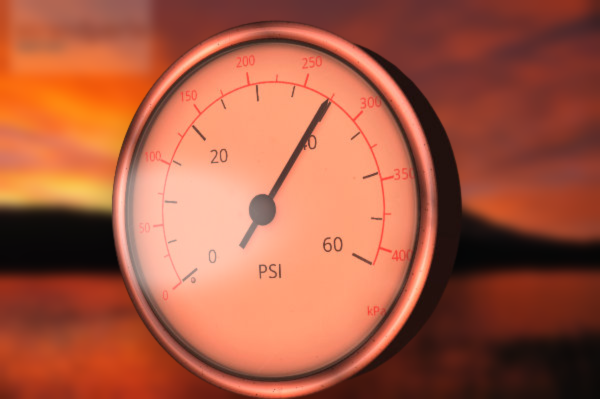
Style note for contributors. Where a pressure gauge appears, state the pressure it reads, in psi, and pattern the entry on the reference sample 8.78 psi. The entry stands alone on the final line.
40 psi
